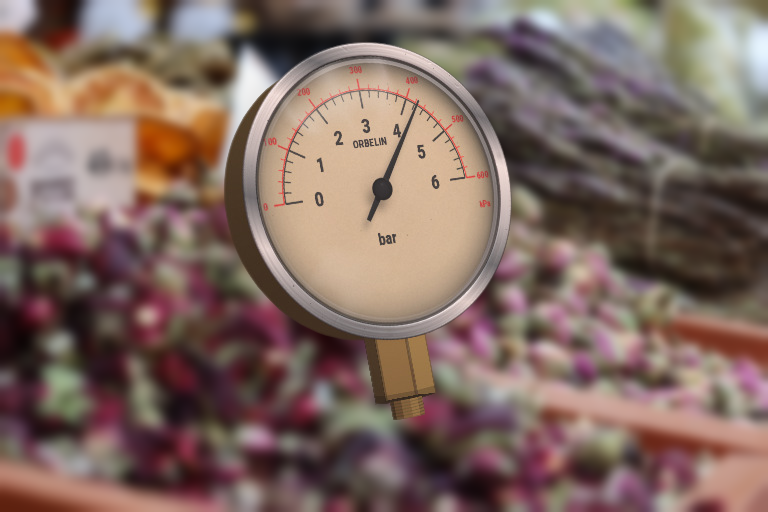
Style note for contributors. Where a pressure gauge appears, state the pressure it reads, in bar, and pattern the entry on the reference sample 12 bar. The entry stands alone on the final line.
4.2 bar
